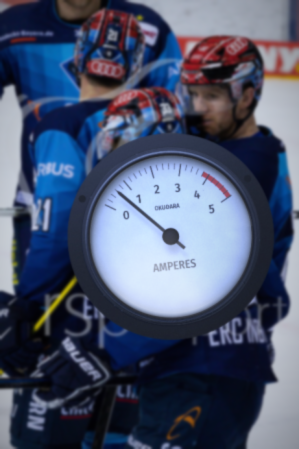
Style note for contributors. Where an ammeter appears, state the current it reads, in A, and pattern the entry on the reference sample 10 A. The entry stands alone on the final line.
0.6 A
